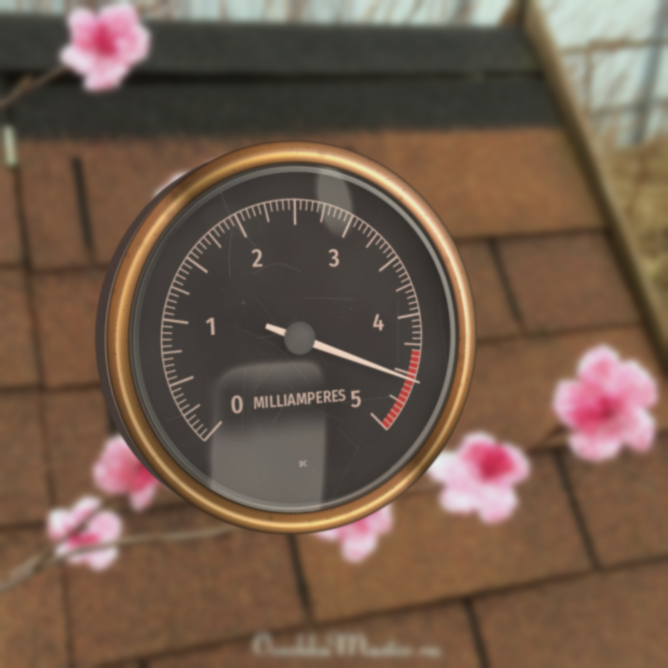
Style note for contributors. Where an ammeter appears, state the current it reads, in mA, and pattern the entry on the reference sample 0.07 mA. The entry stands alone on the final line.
4.55 mA
